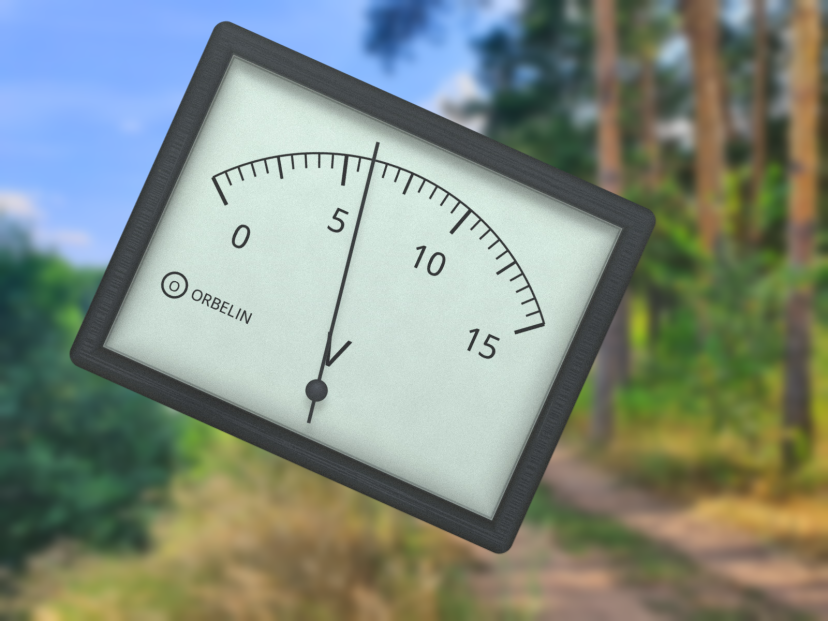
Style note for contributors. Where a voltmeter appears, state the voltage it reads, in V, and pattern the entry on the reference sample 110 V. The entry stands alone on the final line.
6 V
